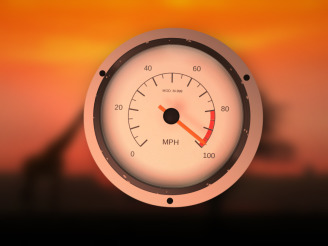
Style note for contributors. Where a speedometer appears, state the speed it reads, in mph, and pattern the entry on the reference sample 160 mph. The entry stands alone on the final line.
97.5 mph
